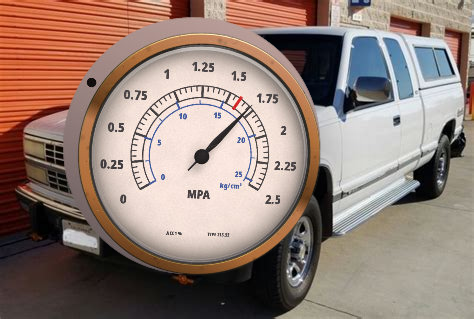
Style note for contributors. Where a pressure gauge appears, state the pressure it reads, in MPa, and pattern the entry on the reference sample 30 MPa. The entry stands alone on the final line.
1.7 MPa
